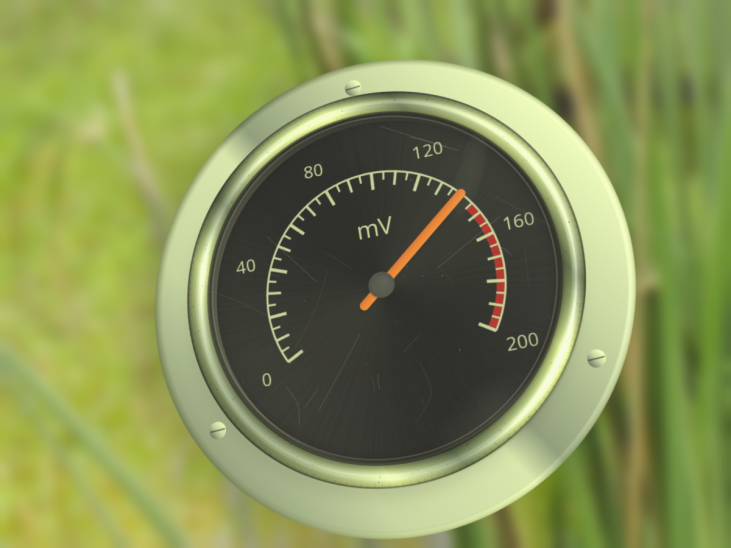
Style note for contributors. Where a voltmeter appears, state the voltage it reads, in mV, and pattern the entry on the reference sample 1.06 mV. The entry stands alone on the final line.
140 mV
